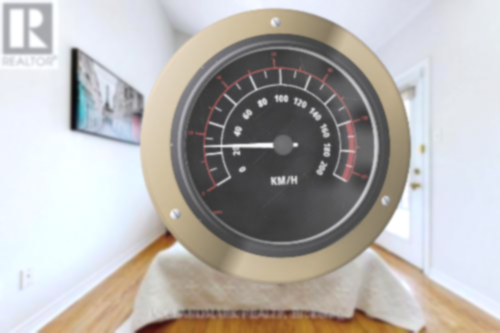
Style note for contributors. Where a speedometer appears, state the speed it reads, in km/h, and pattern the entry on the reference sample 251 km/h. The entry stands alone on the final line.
25 km/h
